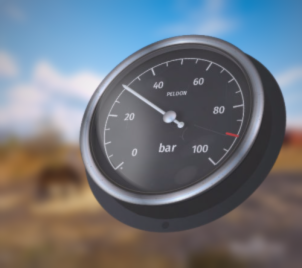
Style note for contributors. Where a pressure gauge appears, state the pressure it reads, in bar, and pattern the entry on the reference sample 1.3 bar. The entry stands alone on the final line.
30 bar
